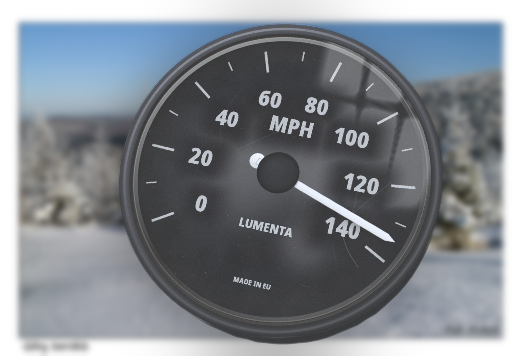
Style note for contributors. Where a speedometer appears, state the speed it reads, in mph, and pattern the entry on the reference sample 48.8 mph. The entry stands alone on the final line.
135 mph
